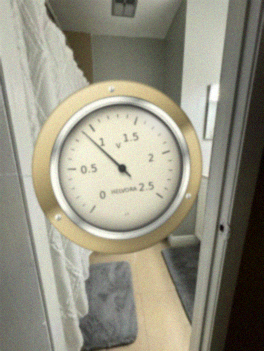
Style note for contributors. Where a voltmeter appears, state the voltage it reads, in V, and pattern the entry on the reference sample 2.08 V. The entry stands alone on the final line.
0.9 V
